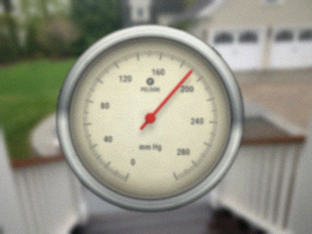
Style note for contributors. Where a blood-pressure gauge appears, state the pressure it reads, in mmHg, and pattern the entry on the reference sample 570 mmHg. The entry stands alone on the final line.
190 mmHg
